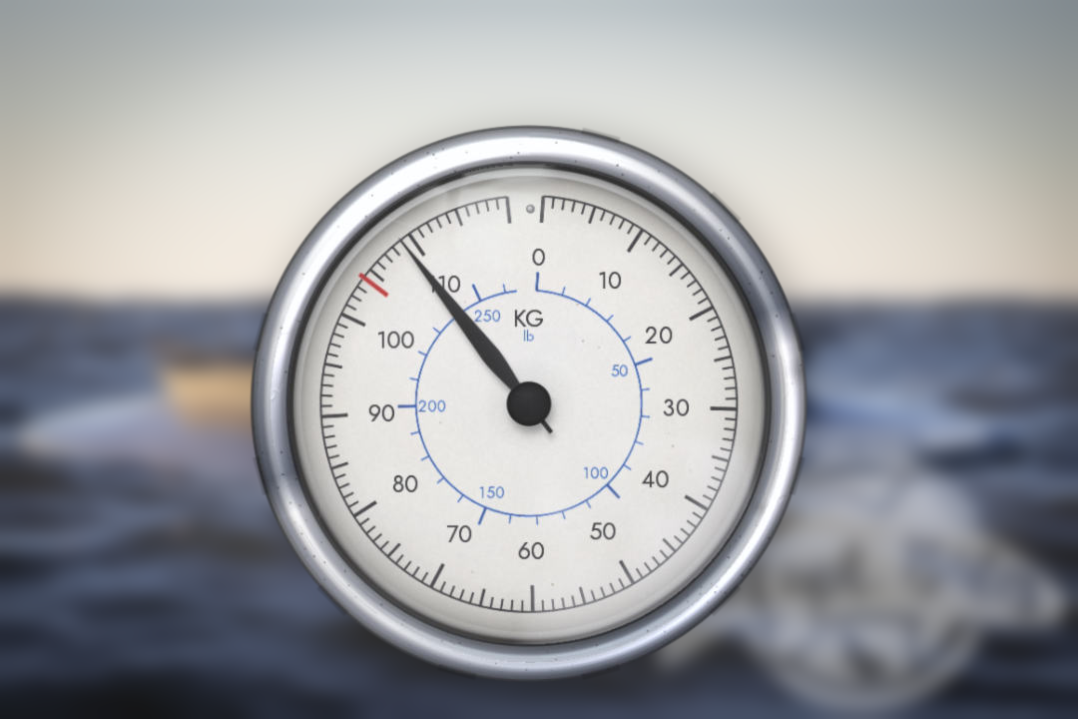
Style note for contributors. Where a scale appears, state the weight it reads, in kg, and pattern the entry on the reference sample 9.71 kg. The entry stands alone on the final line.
109 kg
